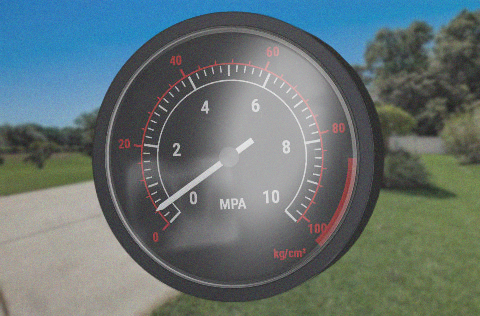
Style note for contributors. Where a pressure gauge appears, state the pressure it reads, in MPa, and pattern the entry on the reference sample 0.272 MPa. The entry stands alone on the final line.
0.4 MPa
